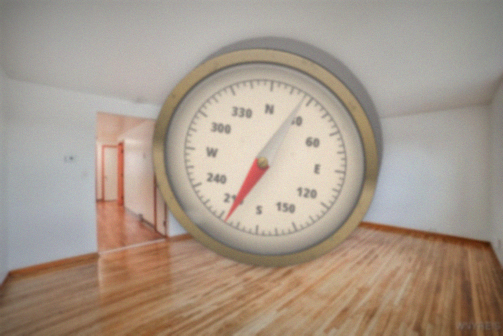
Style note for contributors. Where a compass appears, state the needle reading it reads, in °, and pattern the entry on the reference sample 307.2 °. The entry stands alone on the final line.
205 °
